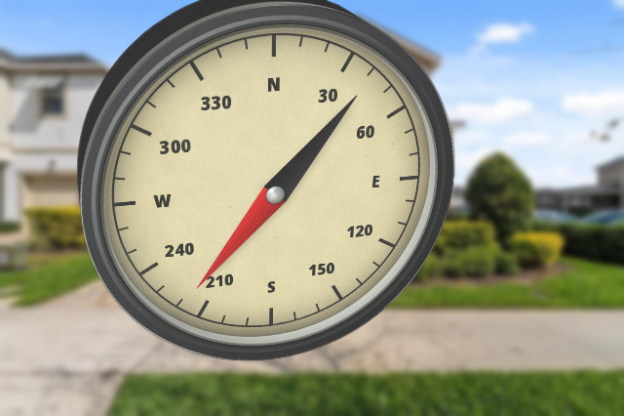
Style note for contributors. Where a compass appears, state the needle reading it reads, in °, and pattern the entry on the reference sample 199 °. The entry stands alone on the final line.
220 °
